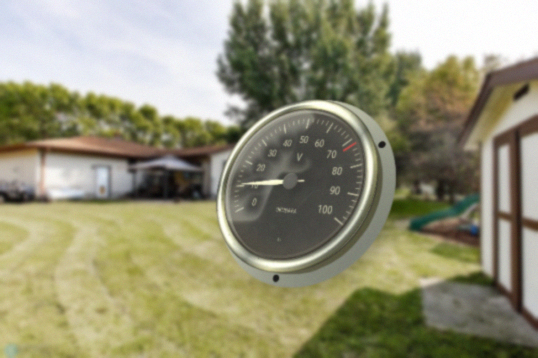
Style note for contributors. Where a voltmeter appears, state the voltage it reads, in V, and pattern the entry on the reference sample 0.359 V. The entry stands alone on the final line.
10 V
